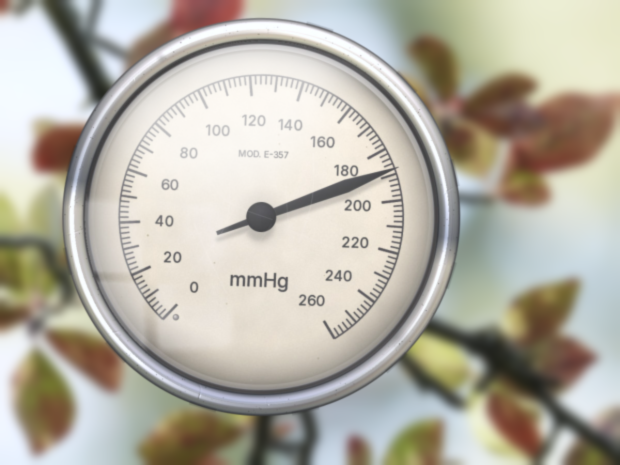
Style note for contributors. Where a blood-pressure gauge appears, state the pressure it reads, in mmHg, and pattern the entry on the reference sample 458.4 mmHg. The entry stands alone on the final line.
188 mmHg
